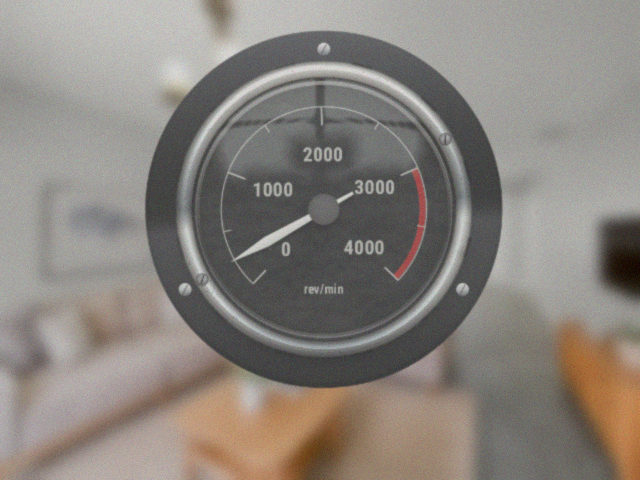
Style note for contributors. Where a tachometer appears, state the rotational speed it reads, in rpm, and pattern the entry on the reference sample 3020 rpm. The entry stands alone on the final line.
250 rpm
